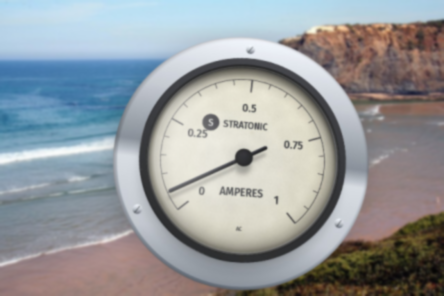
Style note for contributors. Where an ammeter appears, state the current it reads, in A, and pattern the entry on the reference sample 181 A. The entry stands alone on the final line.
0.05 A
